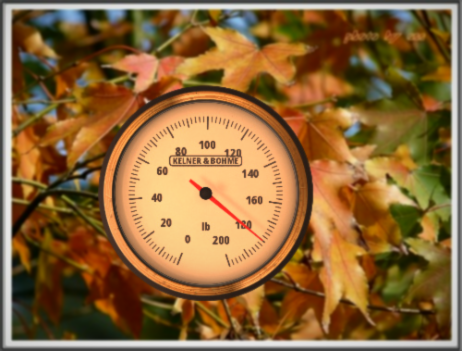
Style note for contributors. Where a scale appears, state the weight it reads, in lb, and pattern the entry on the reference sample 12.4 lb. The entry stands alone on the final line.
180 lb
